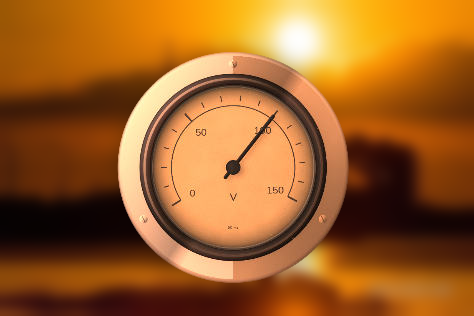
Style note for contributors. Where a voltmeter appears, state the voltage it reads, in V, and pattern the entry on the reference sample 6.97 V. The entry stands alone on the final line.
100 V
